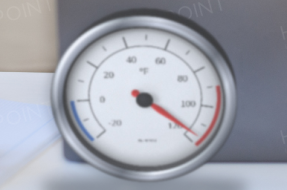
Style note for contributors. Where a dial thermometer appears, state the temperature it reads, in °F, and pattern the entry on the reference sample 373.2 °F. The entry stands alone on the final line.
115 °F
